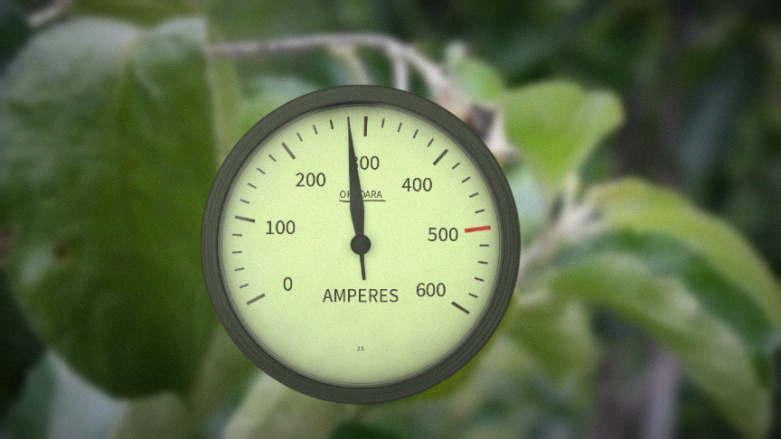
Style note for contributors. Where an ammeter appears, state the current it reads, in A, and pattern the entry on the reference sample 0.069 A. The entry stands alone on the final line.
280 A
